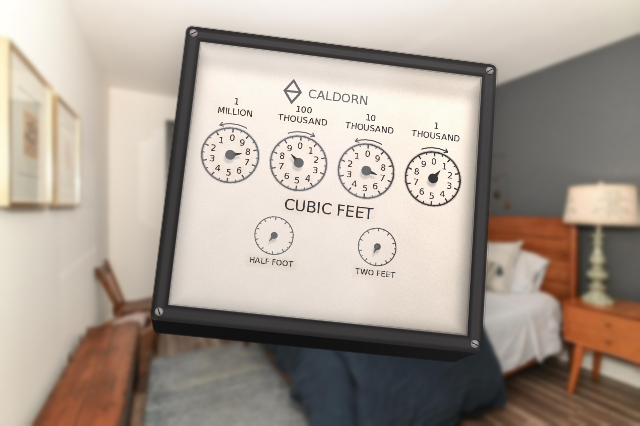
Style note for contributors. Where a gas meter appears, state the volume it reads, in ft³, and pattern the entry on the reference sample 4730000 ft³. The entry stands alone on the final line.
787100 ft³
